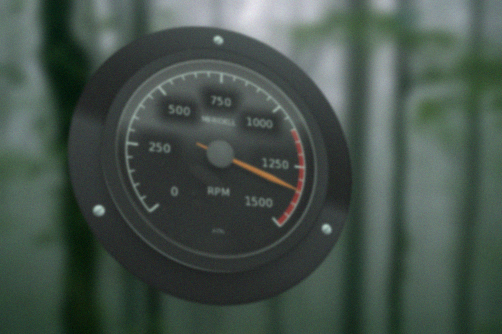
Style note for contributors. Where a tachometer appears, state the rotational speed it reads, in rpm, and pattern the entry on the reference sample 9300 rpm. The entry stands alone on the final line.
1350 rpm
